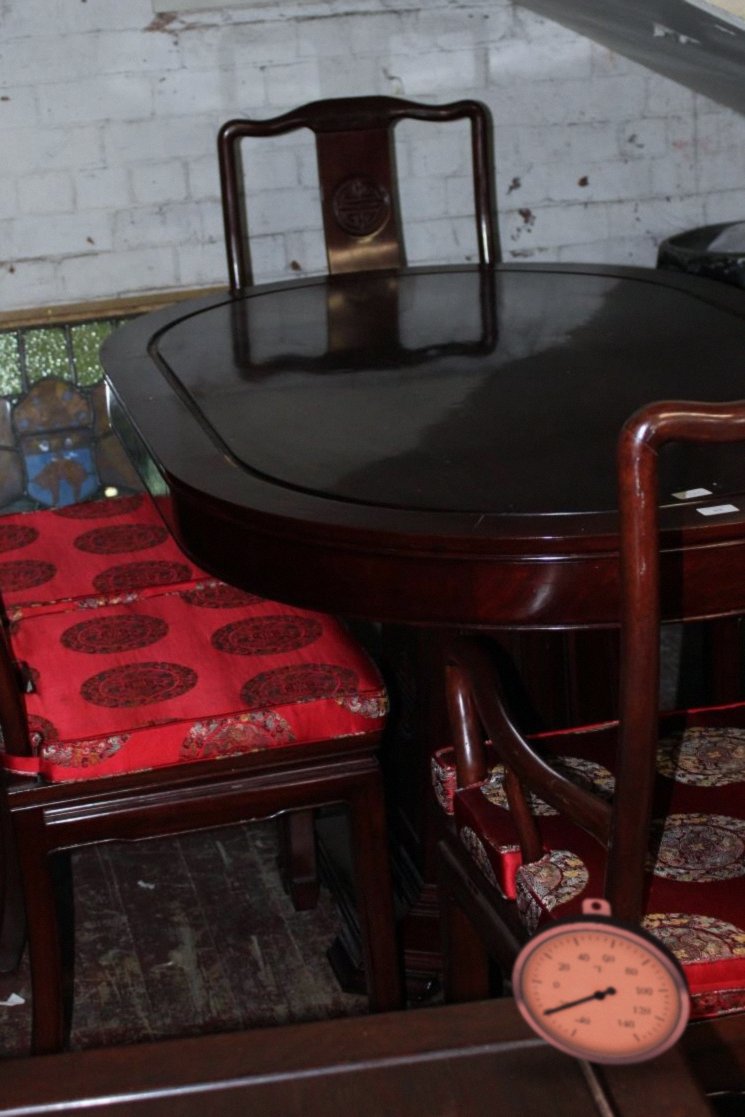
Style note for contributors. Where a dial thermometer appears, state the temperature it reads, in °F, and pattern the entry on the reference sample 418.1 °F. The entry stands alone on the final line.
-20 °F
